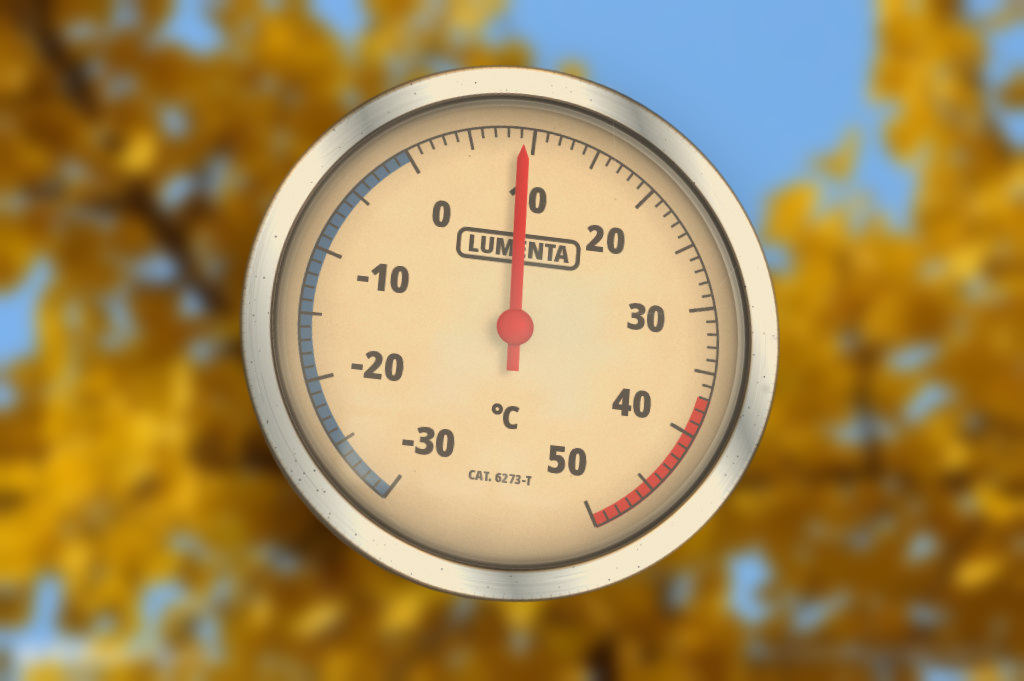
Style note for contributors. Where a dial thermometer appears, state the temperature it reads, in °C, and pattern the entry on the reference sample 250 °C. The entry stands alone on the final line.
9 °C
